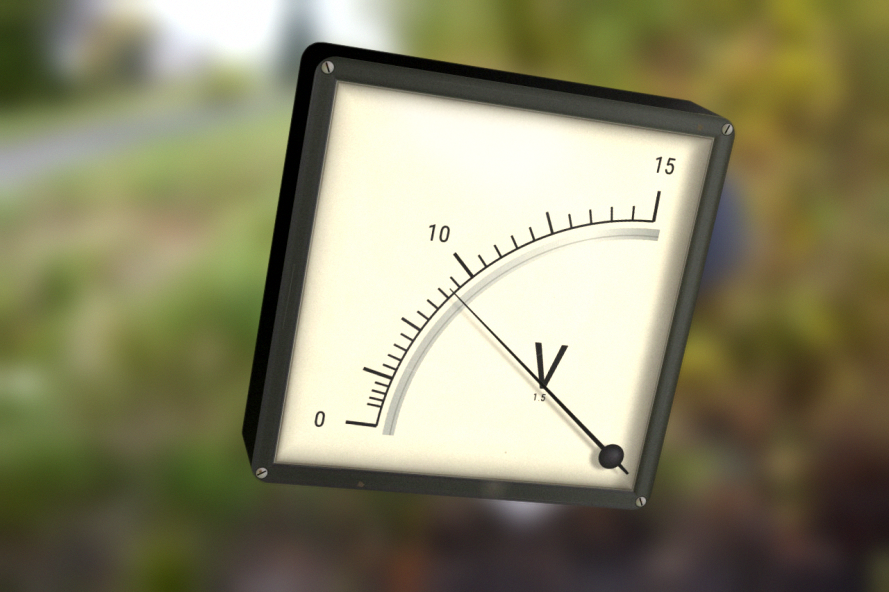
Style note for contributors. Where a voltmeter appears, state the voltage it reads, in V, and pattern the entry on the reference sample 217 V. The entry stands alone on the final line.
9.25 V
